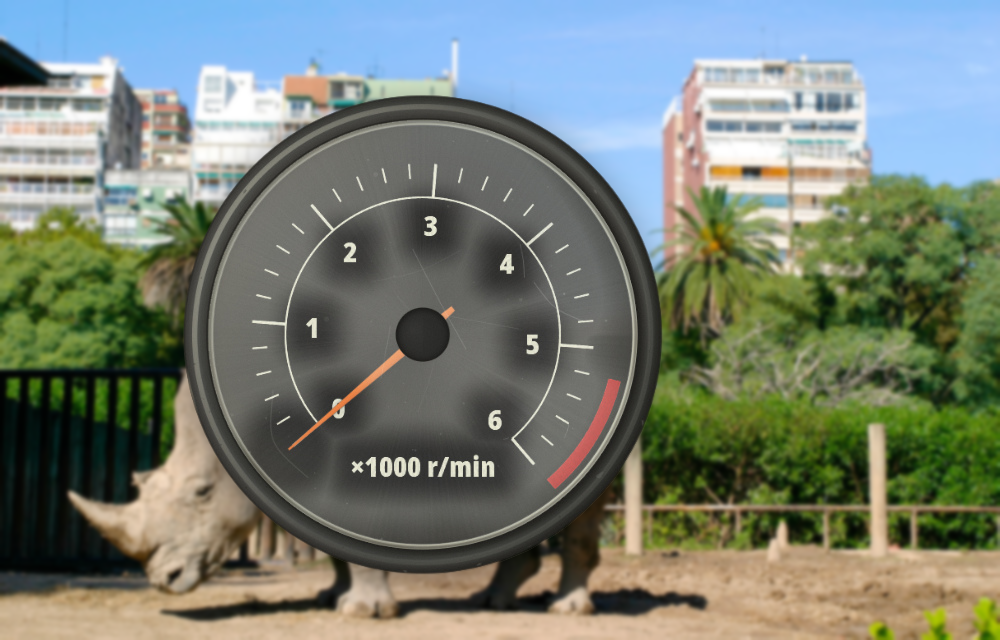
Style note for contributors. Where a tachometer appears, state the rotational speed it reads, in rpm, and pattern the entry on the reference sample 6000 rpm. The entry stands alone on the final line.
0 rpm
